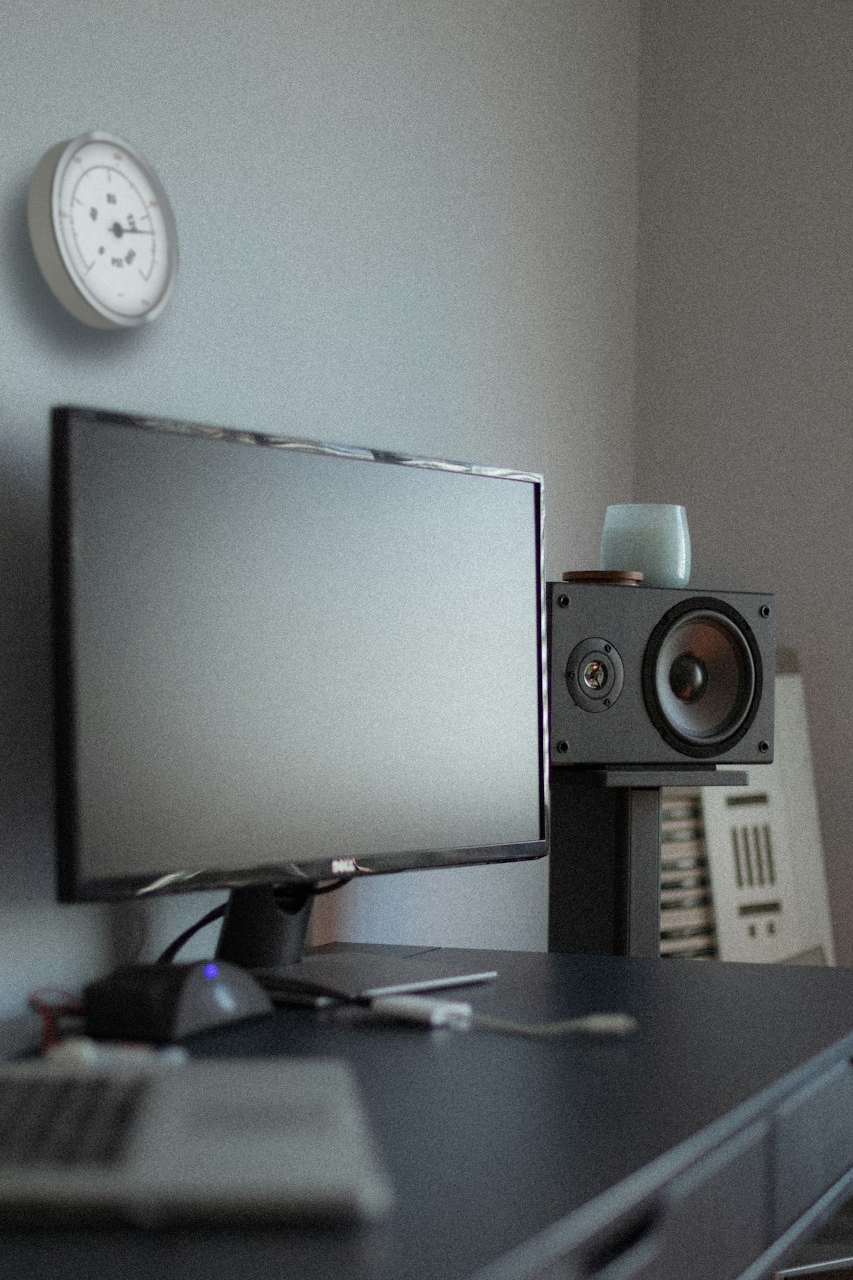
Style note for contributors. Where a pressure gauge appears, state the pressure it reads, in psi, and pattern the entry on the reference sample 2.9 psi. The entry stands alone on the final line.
130 psi
